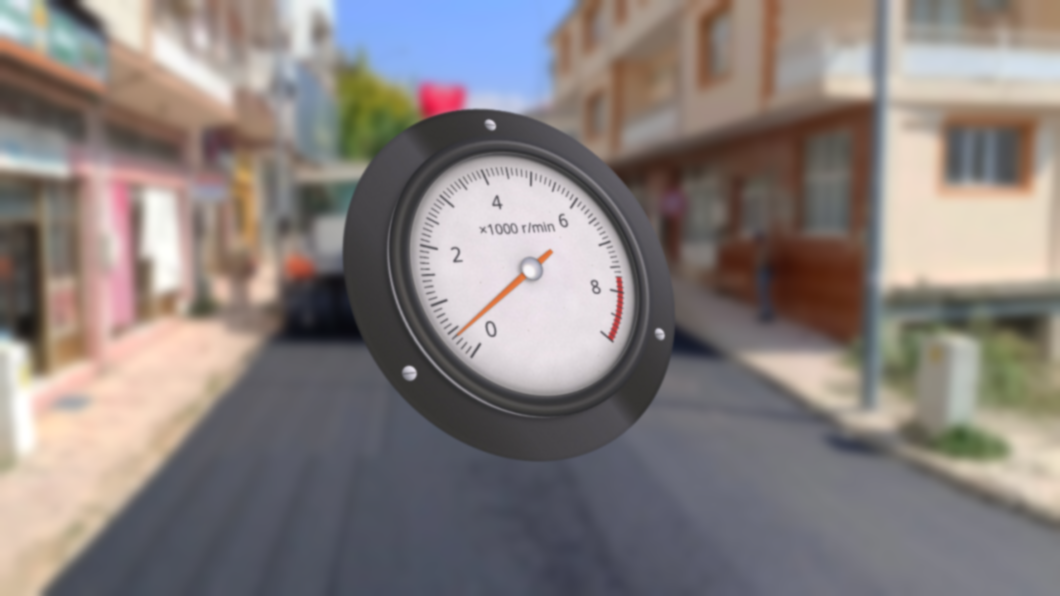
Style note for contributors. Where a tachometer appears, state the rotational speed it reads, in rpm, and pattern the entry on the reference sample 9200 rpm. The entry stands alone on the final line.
400 rpm
